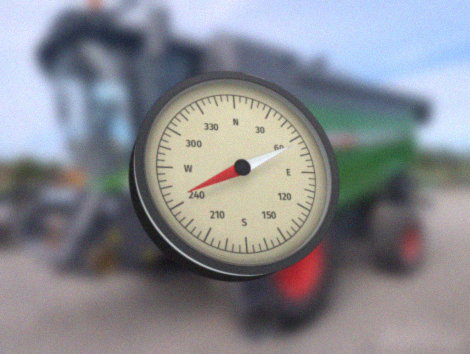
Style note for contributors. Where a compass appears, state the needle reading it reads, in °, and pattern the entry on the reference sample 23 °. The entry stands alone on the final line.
245 °
